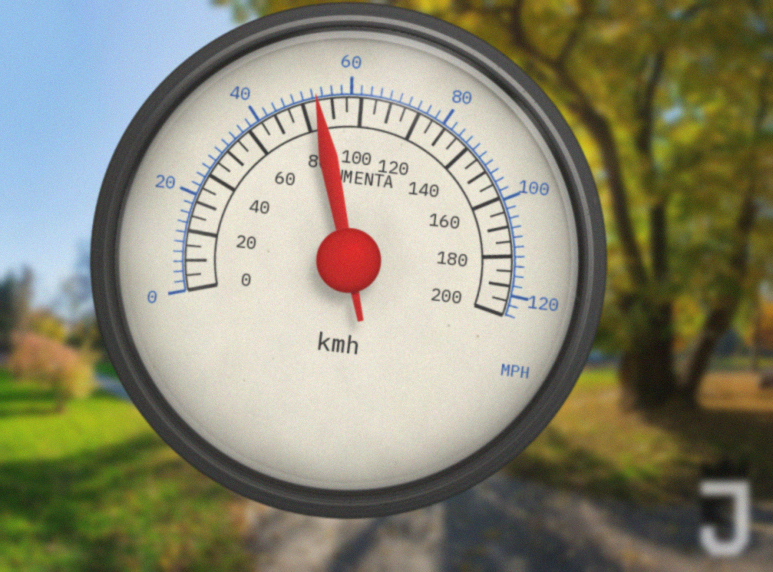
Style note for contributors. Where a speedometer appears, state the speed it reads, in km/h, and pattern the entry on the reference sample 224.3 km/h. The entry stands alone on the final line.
85 km/h
